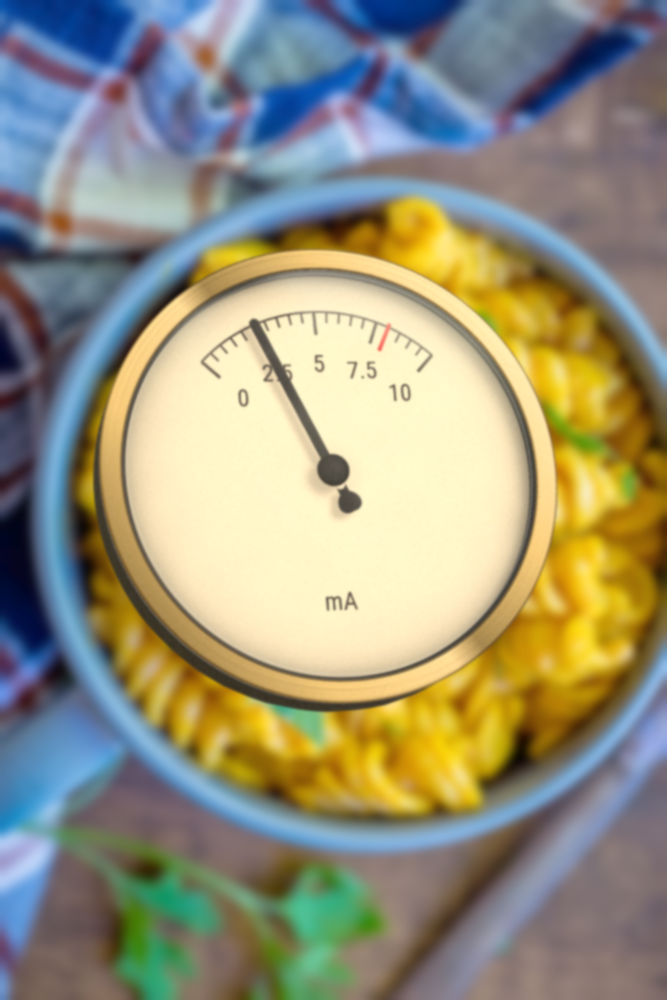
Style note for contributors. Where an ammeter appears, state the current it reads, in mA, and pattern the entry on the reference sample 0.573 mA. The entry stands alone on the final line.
2.5 mA
